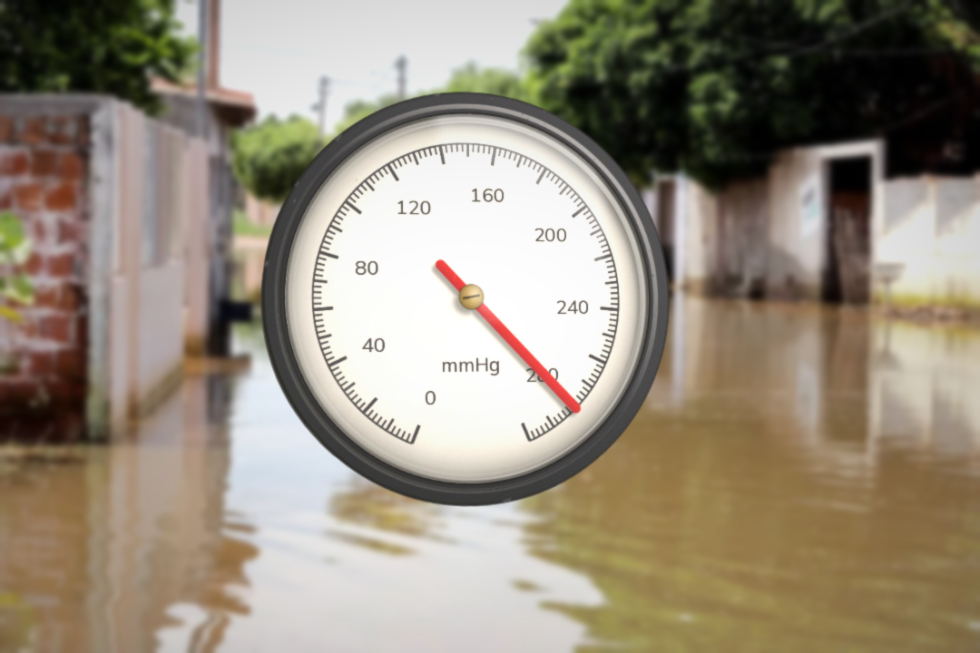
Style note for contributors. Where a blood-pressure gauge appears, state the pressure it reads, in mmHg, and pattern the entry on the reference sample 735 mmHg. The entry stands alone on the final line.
280 mmHg
